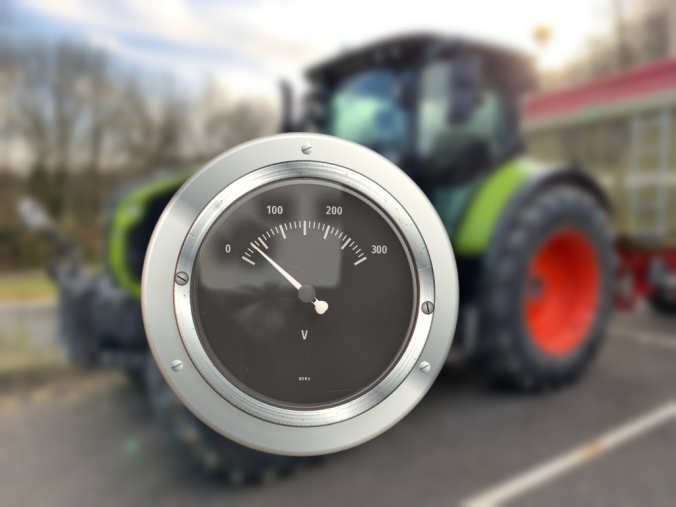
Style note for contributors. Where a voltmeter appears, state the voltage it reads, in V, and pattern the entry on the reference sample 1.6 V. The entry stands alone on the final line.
30 V
